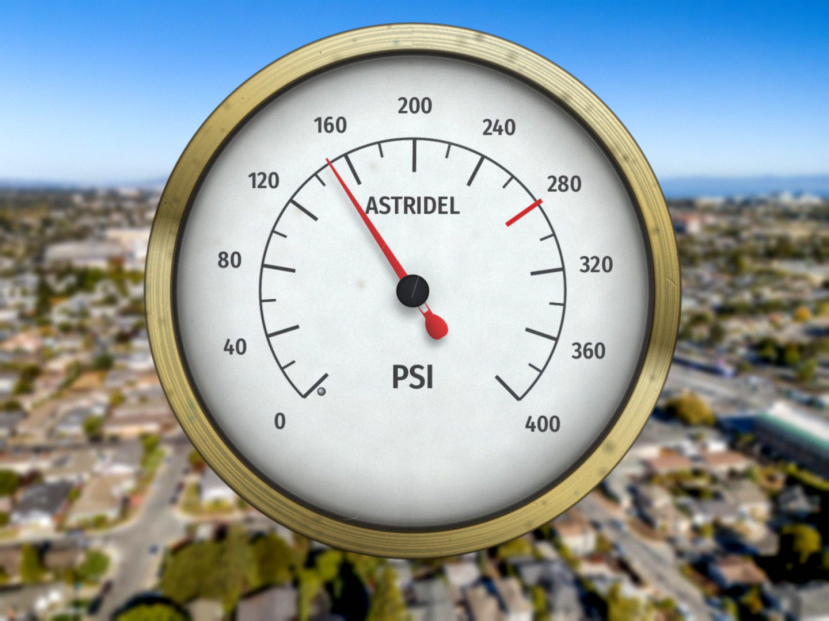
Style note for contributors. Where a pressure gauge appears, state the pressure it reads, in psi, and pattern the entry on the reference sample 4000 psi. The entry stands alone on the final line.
150 psi
